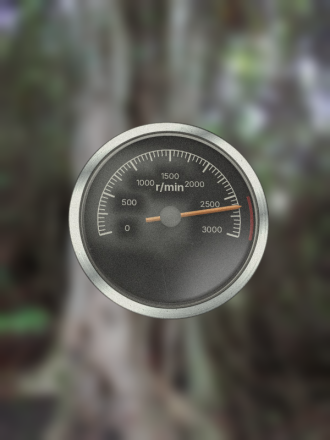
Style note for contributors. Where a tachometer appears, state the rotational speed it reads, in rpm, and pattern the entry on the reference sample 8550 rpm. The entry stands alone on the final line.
2650 rpm
